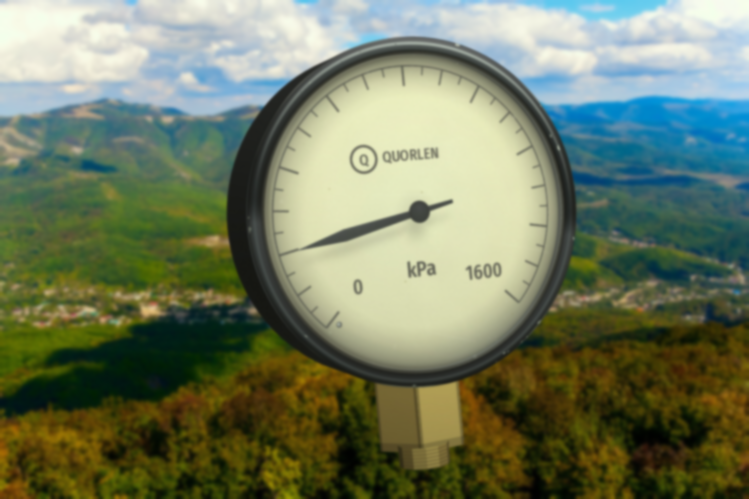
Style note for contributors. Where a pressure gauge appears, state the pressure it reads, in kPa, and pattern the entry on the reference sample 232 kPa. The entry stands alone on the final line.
200 kPa
